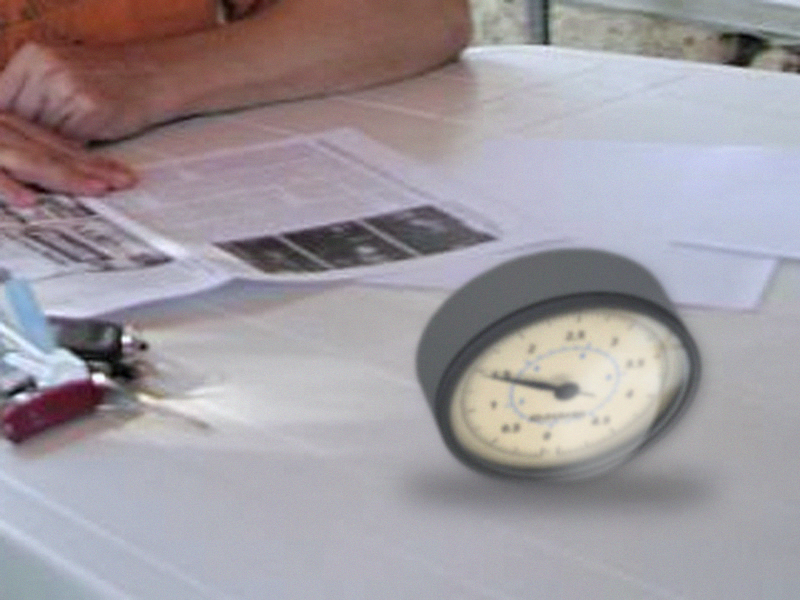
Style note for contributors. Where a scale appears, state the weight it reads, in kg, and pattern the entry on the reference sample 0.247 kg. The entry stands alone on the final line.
1.5 kg
